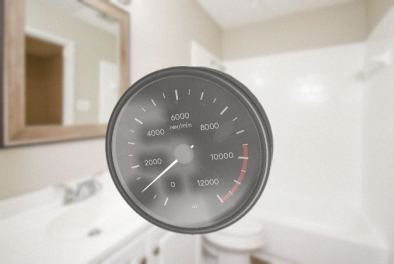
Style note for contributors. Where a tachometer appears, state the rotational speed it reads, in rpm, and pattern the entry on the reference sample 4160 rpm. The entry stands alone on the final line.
1000 rpm
